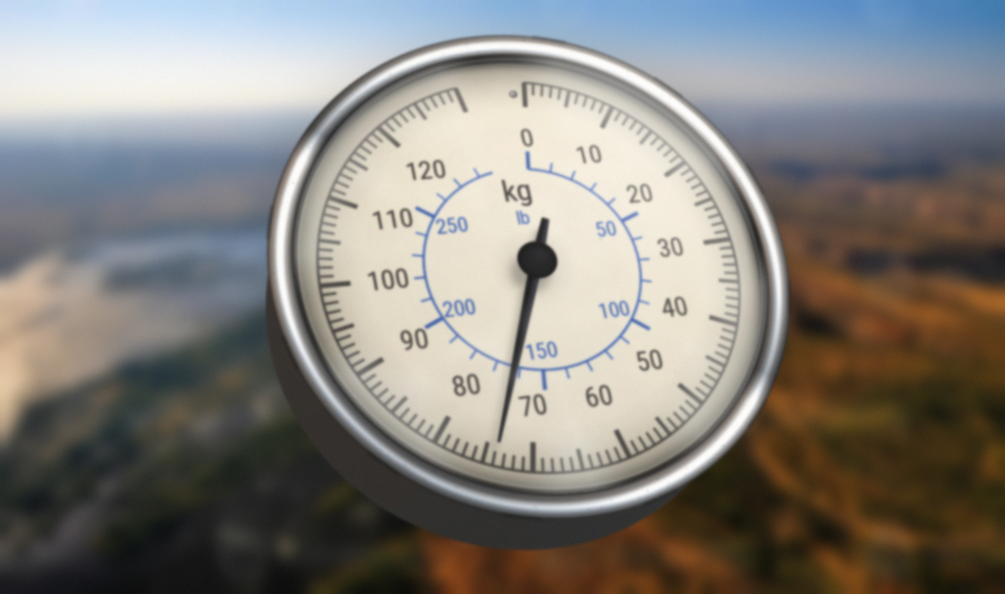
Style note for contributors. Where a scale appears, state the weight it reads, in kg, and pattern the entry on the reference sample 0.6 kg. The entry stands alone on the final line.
74 kg
